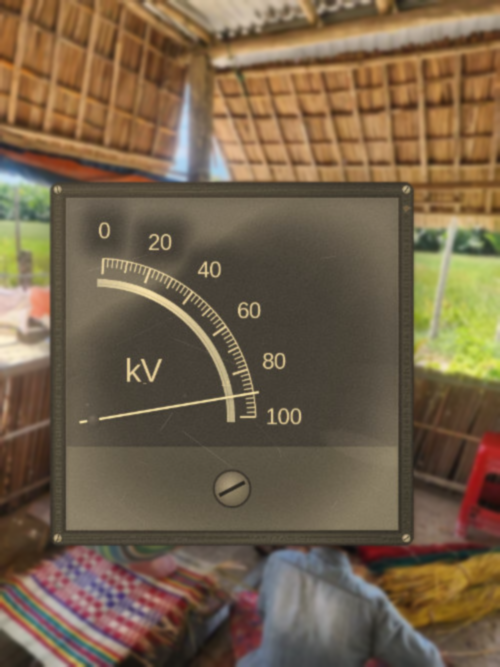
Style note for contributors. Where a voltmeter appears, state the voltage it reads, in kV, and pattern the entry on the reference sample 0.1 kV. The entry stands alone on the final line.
90 kV
